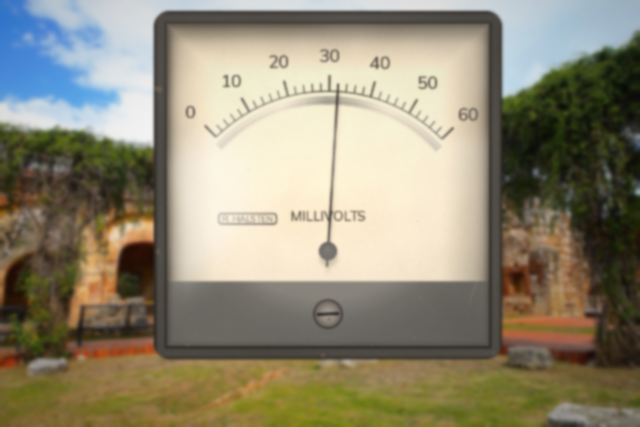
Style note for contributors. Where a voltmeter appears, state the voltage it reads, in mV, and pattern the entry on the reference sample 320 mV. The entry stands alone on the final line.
32 mV
